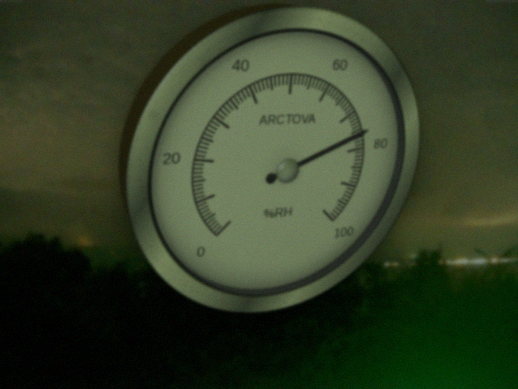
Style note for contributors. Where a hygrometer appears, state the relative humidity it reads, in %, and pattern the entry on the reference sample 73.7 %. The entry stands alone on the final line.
75 %
